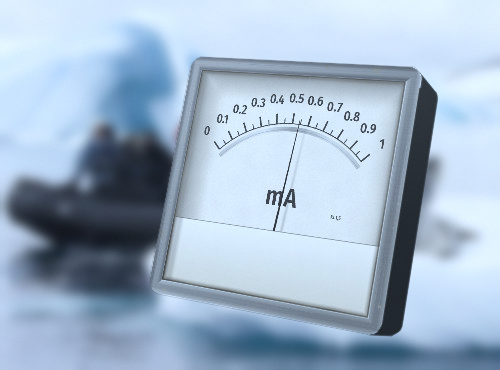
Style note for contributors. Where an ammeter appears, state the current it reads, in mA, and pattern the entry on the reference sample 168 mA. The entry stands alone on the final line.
0.55 mA
